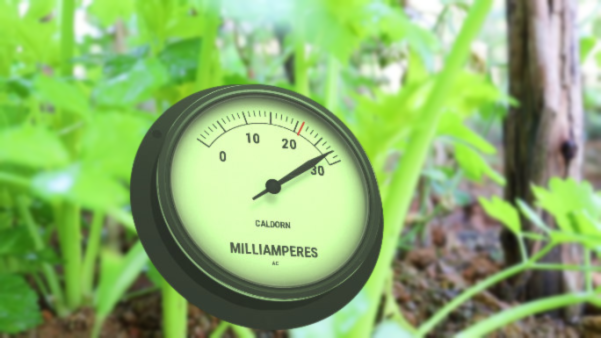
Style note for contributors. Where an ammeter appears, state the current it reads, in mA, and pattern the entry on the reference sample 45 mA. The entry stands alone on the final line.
28 mA
